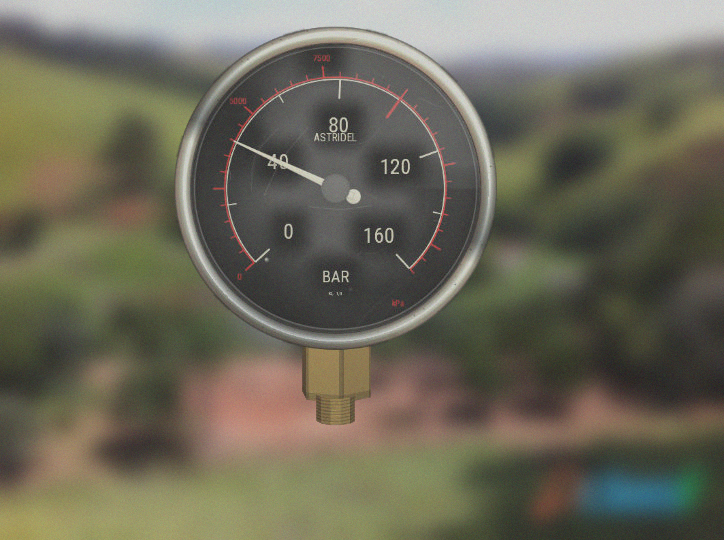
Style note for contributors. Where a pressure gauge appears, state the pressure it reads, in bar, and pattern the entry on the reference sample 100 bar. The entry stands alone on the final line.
40 bar
